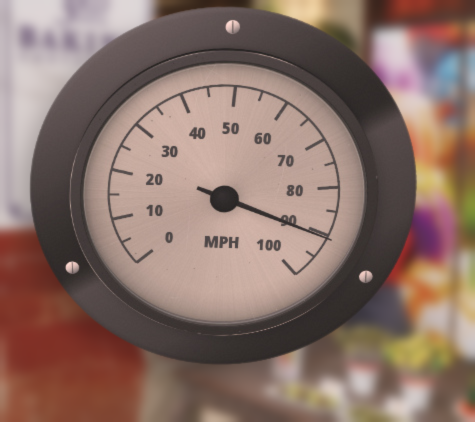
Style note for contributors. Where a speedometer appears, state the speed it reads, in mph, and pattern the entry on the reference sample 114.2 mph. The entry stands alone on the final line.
90 mph
